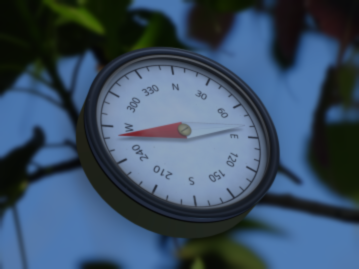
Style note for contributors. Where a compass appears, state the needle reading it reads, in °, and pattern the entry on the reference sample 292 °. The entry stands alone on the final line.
260 °
